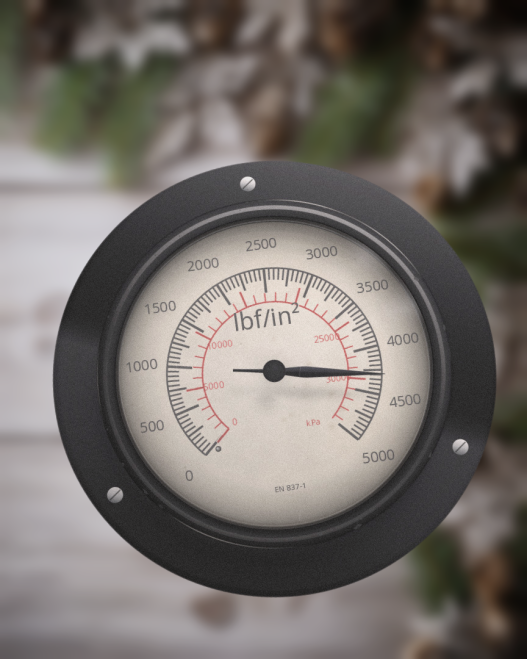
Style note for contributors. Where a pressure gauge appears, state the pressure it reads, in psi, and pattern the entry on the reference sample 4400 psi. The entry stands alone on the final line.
4300 psi
